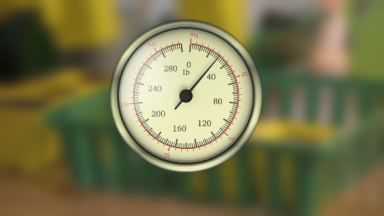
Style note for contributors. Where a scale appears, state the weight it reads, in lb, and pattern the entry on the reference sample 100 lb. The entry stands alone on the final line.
30 lb
